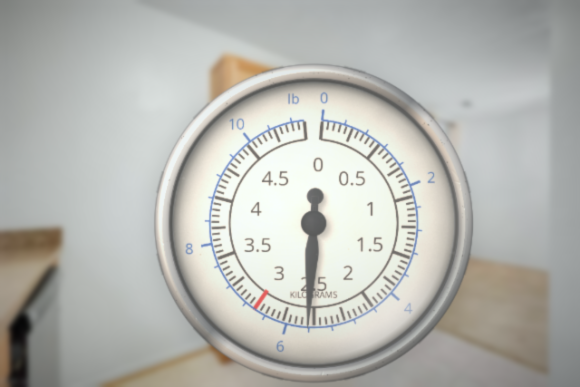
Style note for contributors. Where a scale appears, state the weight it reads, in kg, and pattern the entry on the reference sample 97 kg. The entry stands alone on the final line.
2.55 kg
